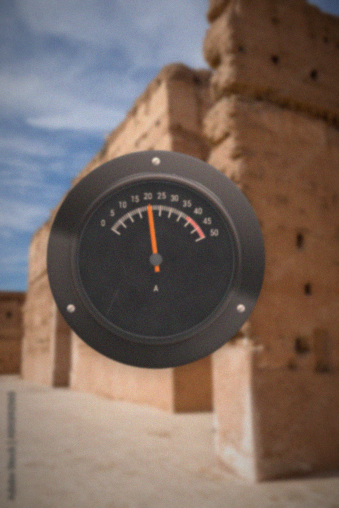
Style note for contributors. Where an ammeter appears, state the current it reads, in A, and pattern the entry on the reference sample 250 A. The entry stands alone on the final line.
20 A
